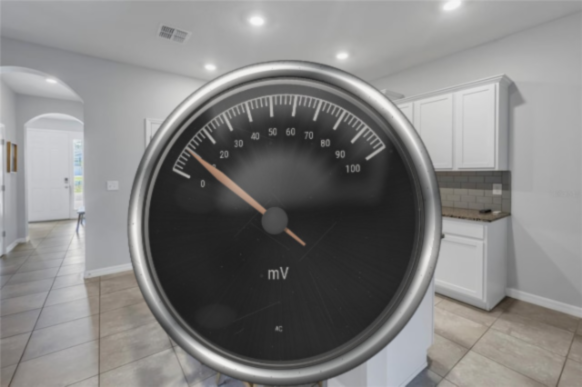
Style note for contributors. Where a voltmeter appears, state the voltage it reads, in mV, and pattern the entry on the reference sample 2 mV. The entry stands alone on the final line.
10 mV
